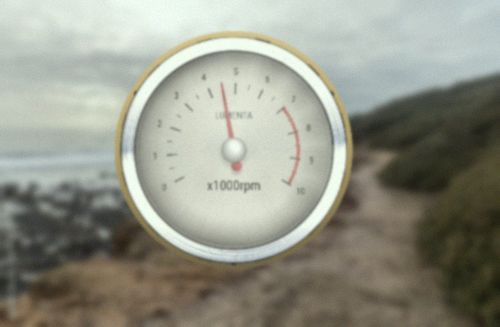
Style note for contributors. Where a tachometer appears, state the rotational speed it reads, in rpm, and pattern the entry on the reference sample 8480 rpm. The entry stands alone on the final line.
4500 rpm
